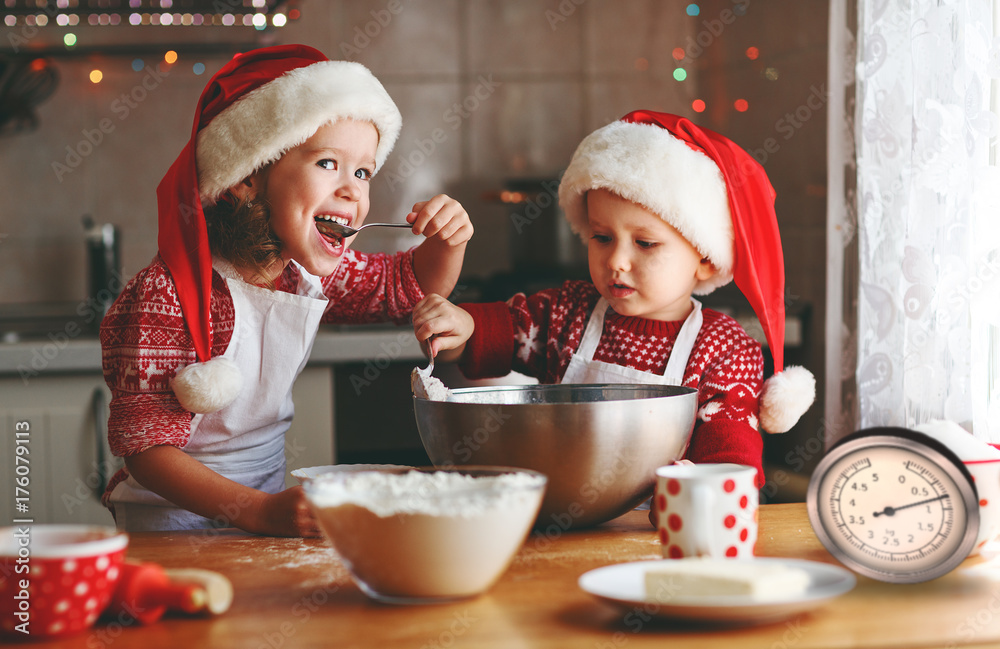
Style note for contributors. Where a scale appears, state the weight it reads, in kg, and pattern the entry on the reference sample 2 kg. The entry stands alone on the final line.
0.75 kg
